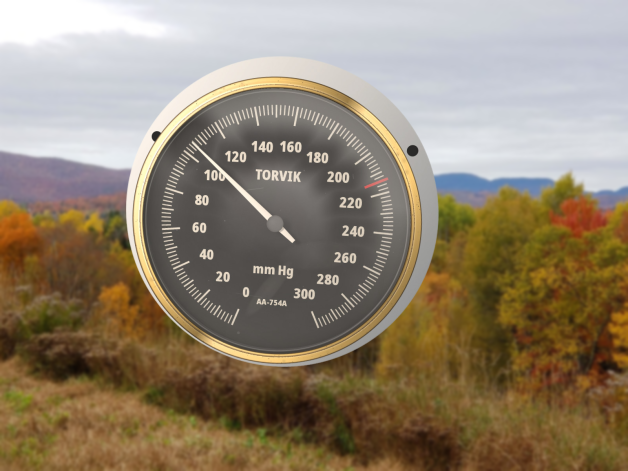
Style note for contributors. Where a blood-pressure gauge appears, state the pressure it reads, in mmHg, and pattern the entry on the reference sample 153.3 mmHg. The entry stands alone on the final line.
106 mmHg
